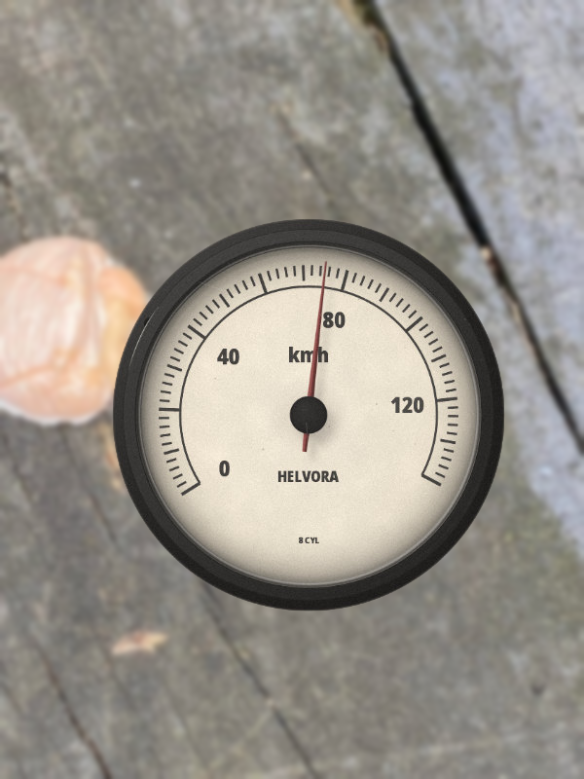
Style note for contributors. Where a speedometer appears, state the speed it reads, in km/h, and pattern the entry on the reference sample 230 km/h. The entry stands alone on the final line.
75 km/h
